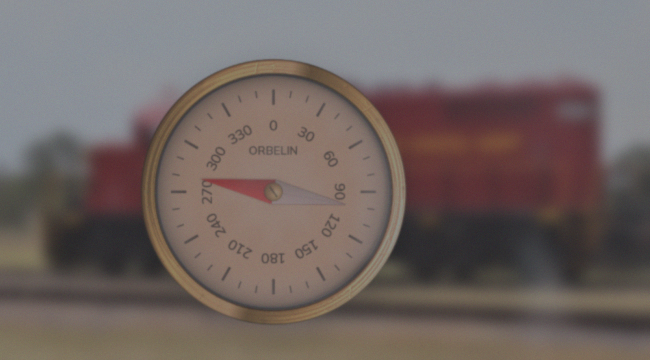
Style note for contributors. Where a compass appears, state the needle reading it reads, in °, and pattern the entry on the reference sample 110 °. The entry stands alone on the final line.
280 °
